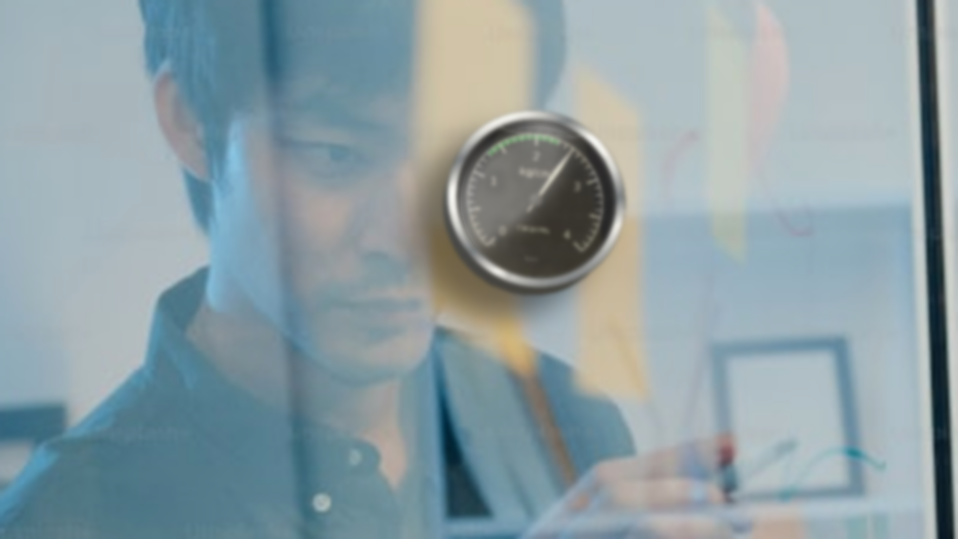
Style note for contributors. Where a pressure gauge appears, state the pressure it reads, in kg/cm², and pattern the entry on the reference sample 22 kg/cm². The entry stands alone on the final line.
2.5 kg/cm²
